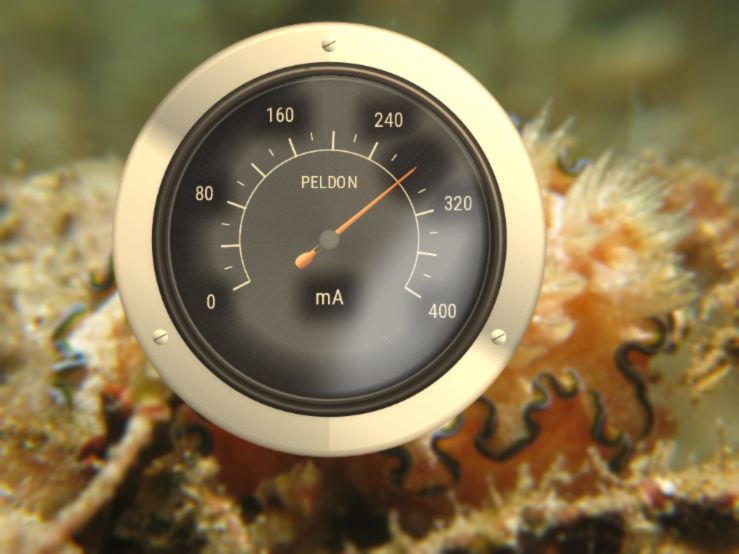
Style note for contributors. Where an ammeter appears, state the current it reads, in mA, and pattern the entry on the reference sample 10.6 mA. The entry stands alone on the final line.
280 mA
